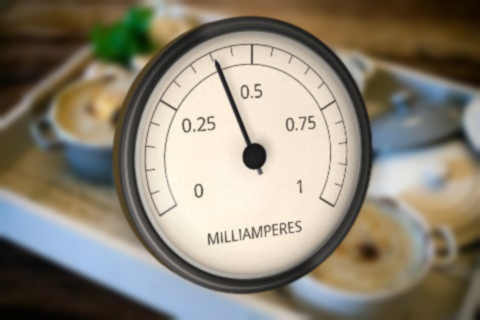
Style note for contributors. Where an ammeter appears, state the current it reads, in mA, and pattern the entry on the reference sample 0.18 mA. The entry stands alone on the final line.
0.4 mA
